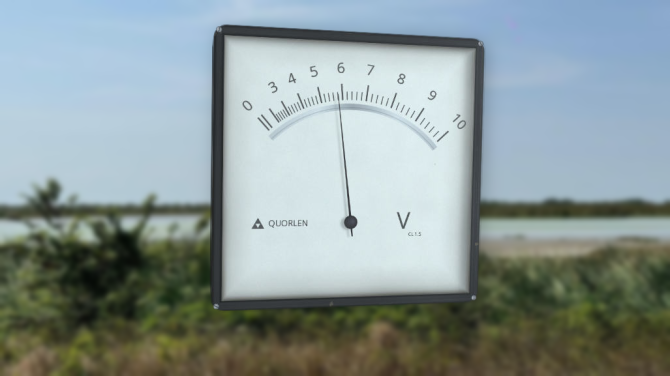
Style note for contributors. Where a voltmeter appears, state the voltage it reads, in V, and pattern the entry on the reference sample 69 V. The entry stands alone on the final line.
5.8 V
